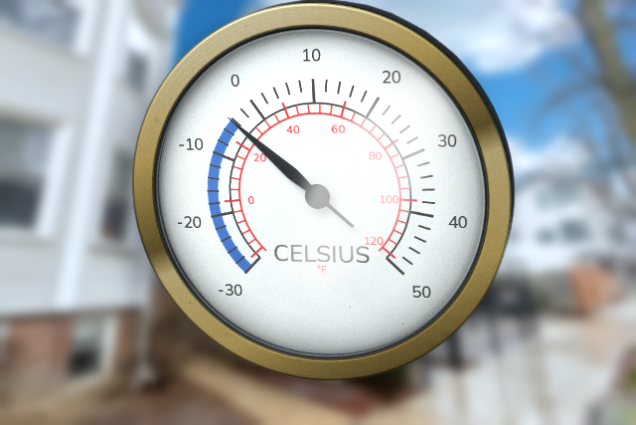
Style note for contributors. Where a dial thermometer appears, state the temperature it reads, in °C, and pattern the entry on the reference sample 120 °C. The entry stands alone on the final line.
-4 °C
